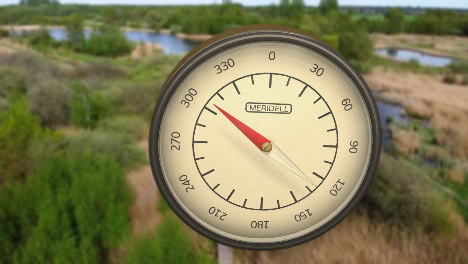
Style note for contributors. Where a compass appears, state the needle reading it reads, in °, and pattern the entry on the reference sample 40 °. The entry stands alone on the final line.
307.5 °
